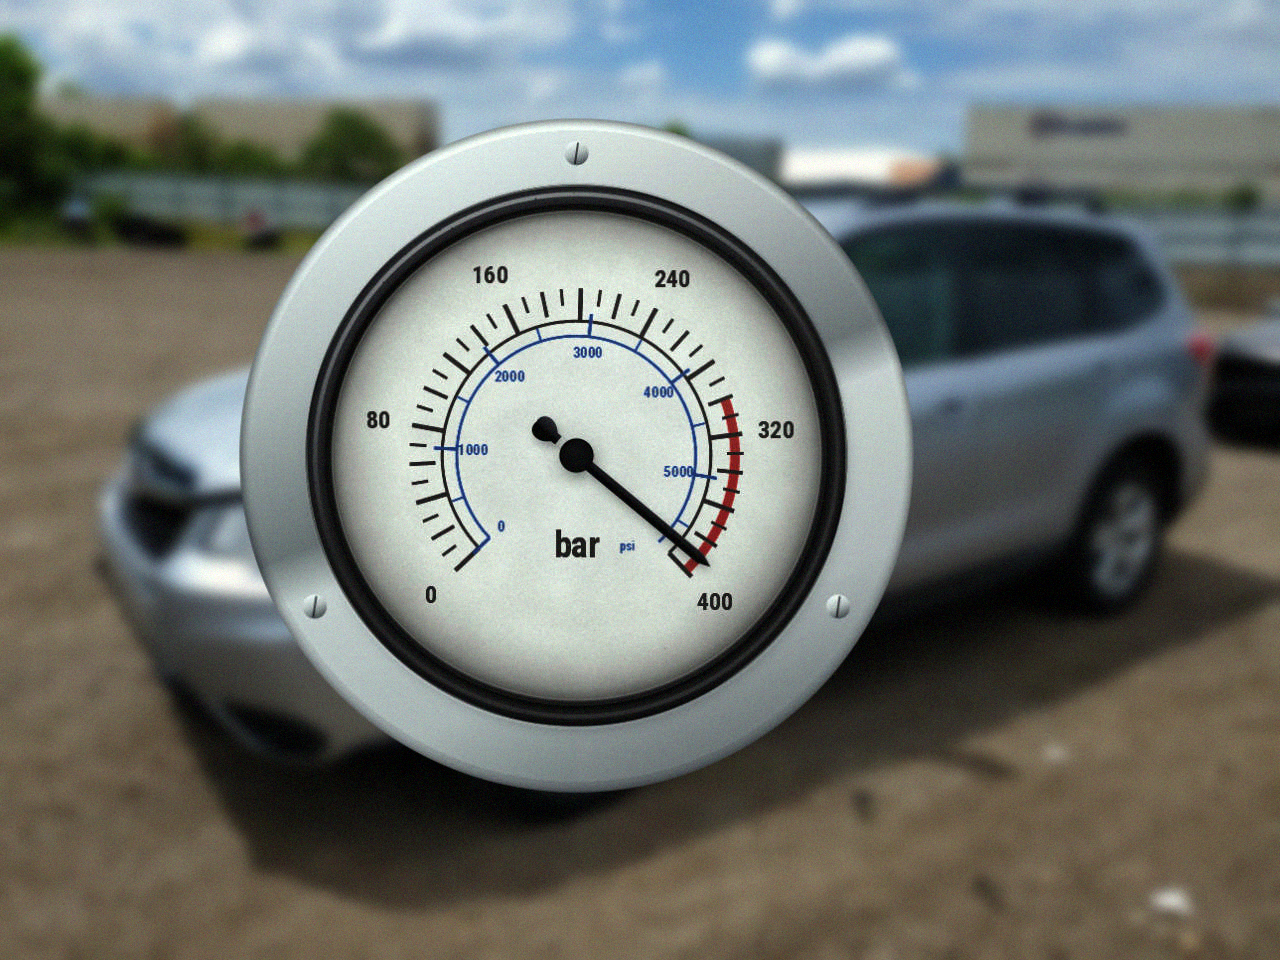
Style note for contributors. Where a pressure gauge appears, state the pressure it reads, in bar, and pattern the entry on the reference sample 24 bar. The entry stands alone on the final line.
390 bar
